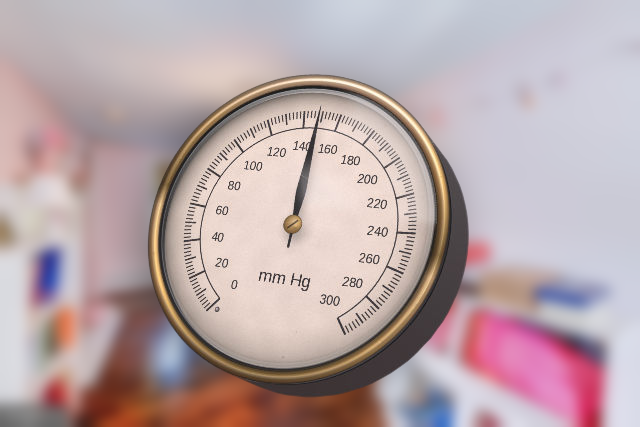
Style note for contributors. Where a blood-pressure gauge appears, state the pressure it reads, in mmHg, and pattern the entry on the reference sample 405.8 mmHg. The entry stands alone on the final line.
150 mmHg
